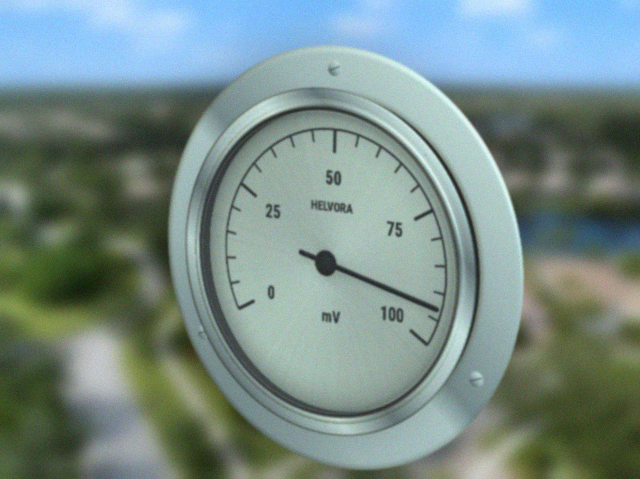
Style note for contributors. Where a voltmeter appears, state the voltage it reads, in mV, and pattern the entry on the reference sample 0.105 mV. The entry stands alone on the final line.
92.5 mV
